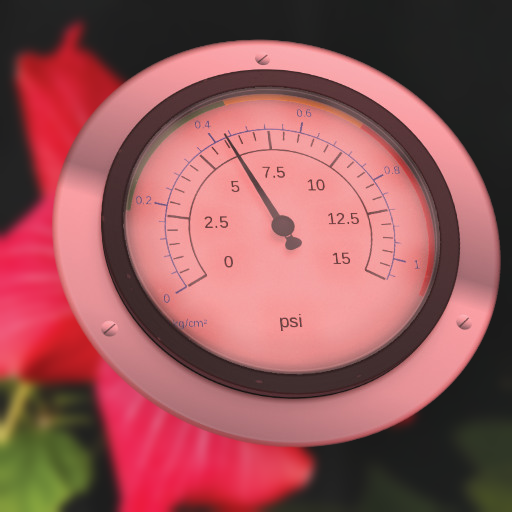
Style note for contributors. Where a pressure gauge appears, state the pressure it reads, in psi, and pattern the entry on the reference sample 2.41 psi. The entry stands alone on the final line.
6 psi
